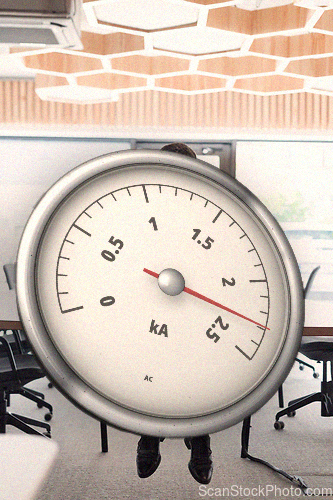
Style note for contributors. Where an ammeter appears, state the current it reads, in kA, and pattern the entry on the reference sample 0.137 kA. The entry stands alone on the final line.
2.3 kA
